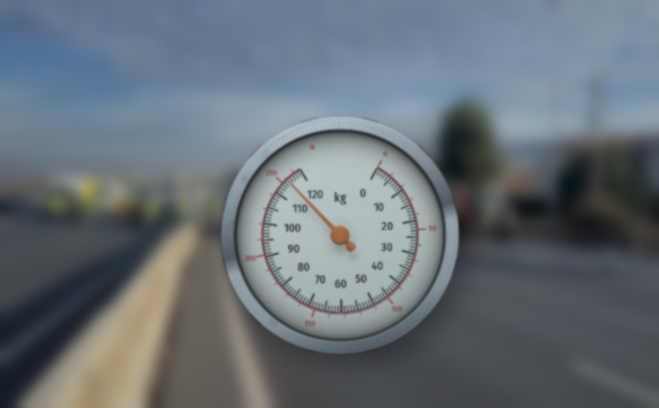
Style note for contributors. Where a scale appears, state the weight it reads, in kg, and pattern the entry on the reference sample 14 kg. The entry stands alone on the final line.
115 kg
